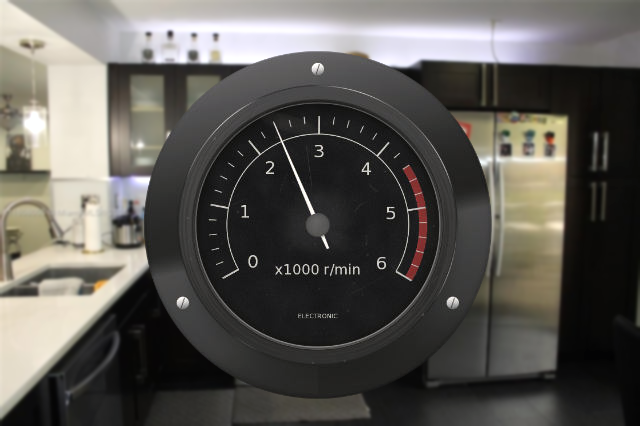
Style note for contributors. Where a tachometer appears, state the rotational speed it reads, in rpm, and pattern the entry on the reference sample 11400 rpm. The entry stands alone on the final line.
2400 rpm
